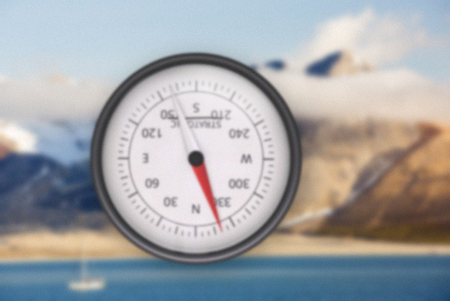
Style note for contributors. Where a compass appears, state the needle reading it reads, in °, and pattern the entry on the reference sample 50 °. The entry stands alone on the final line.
340 °
